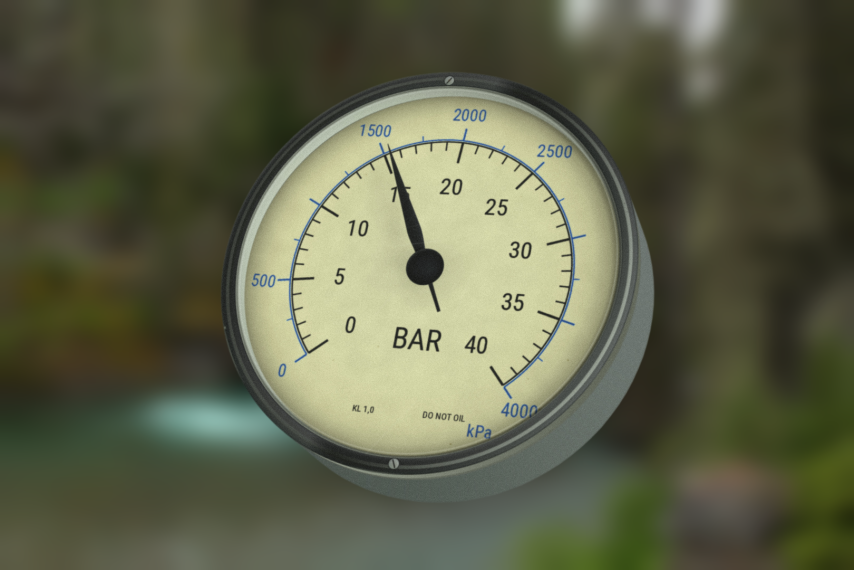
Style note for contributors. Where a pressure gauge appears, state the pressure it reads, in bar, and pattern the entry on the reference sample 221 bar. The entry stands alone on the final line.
15.5 bar
